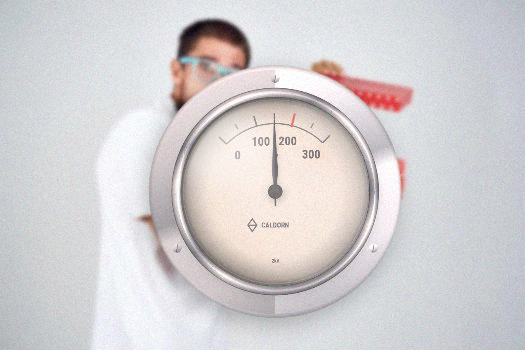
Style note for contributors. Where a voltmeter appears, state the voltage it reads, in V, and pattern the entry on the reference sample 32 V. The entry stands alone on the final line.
150 V
